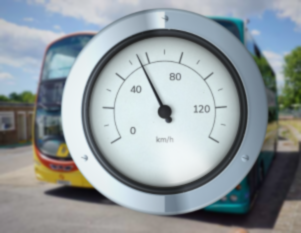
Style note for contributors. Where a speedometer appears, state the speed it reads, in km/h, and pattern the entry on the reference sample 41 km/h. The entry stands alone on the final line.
55 km/h
